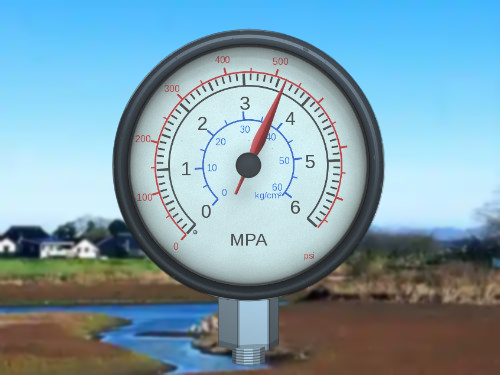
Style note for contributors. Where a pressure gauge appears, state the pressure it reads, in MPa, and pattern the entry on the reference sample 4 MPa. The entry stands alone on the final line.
3.6 MPa
